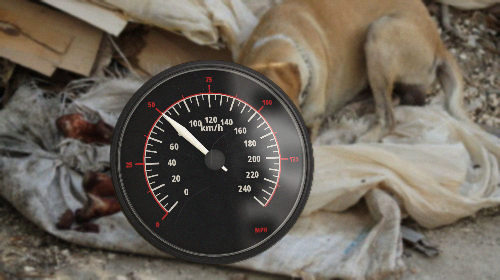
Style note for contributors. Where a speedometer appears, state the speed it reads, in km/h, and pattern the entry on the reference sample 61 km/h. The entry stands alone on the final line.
80 km/h
